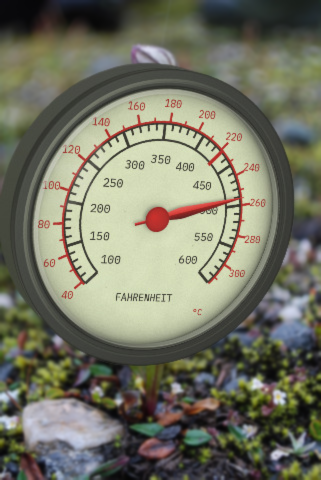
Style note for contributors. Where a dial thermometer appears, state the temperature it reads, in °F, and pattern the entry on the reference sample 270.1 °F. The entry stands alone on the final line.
490 °F
